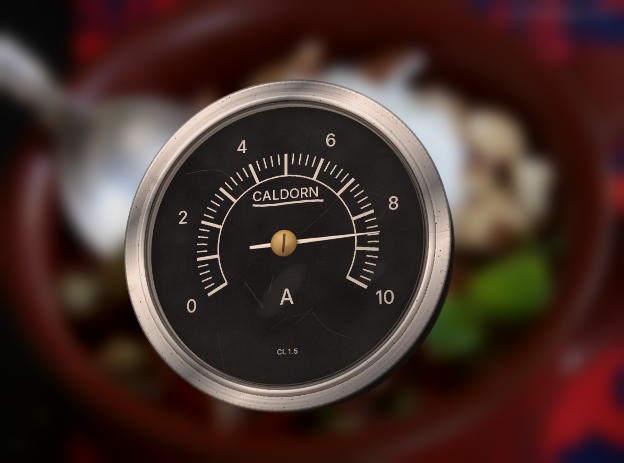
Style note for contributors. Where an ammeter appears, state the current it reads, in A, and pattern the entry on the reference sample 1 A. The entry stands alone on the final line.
8.6 A
